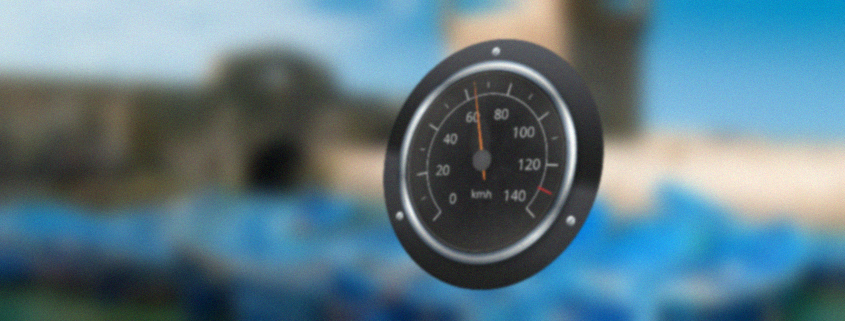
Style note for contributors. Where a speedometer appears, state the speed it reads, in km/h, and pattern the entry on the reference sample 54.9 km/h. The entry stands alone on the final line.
65 km/h
